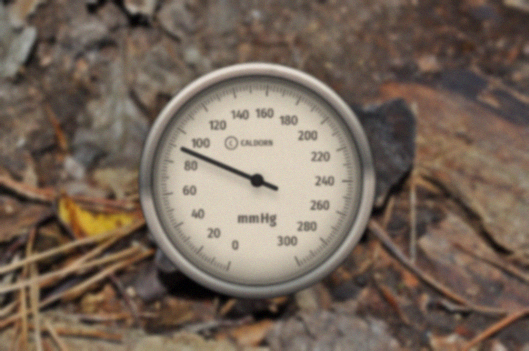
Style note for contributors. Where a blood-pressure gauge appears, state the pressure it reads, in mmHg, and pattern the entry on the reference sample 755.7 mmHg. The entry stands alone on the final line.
90 mmHg
